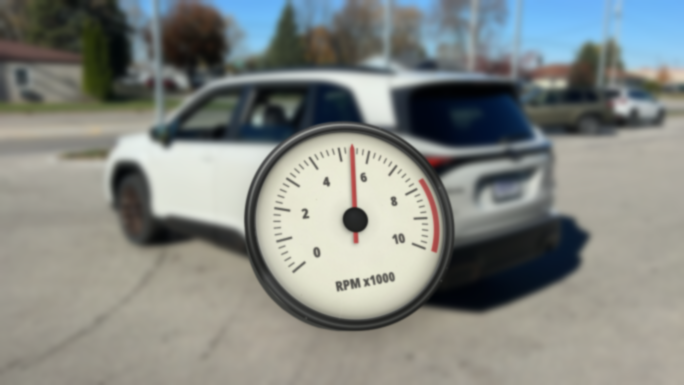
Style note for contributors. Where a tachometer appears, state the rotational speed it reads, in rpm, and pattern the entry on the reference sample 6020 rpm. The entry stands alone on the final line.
5400 rpm
